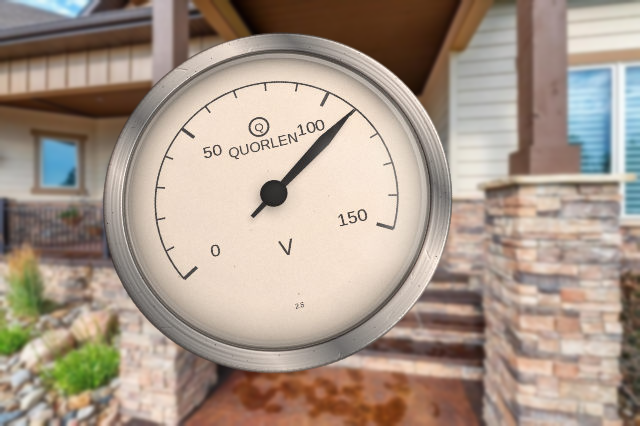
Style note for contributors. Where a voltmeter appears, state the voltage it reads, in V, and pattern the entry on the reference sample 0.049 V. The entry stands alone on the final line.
110 V
